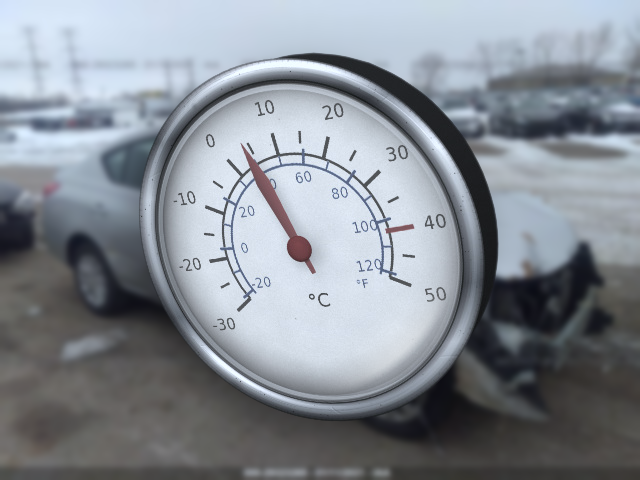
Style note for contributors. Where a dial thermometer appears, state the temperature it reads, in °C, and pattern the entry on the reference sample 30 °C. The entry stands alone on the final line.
5 °C
